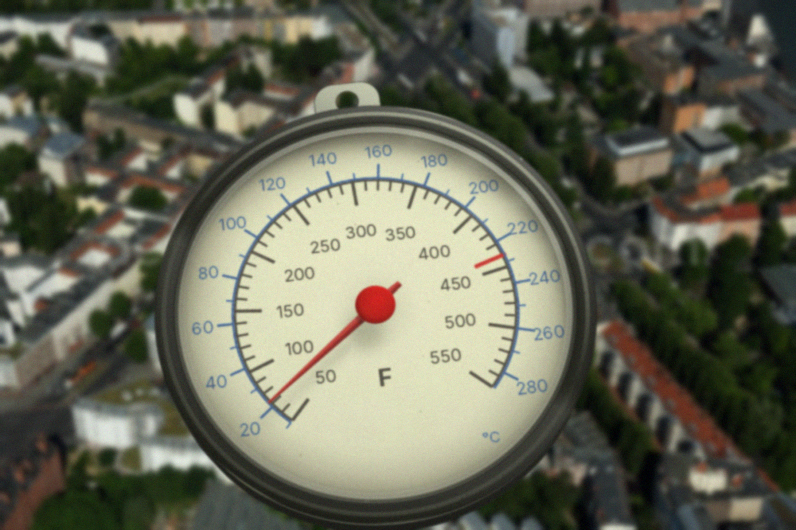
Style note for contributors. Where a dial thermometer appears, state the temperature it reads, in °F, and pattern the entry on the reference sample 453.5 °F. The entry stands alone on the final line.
70 °F
